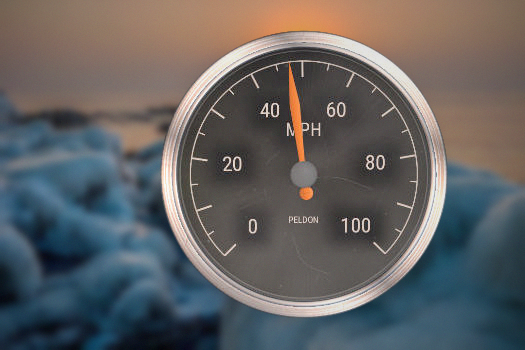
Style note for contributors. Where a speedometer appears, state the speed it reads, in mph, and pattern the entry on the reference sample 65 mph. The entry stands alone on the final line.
47.5 mph
